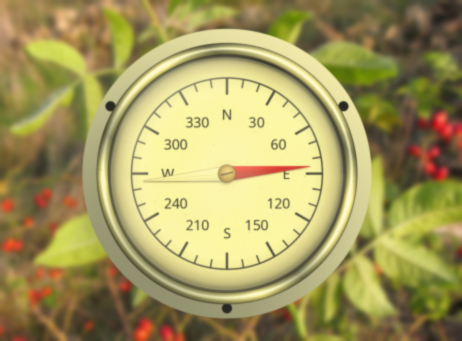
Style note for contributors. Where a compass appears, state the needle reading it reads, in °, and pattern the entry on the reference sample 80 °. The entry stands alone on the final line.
85 °
